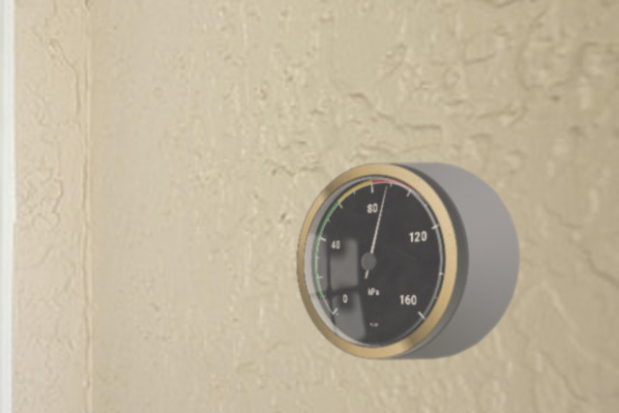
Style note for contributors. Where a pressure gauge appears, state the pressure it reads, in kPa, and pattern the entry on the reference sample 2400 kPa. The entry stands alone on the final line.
90 kPa
